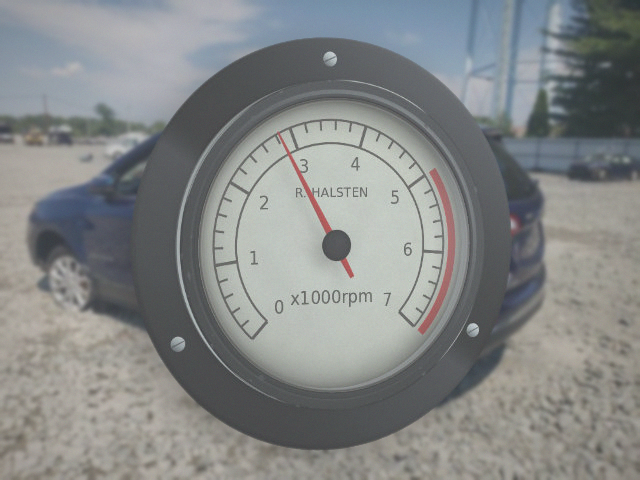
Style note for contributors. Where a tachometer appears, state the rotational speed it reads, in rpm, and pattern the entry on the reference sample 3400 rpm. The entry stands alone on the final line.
2800 rpm
